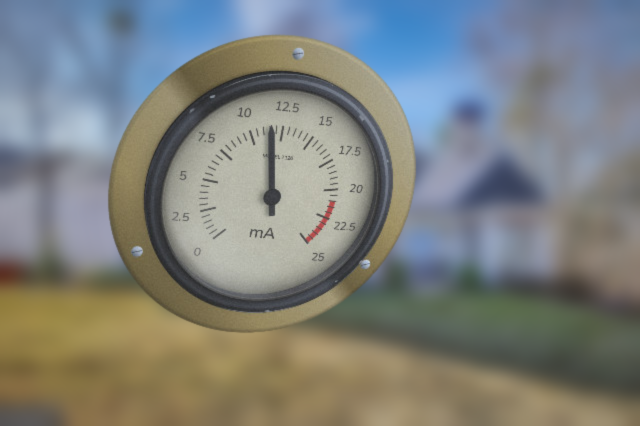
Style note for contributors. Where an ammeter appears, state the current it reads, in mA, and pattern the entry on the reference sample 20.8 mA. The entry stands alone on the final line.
11.5 mA
